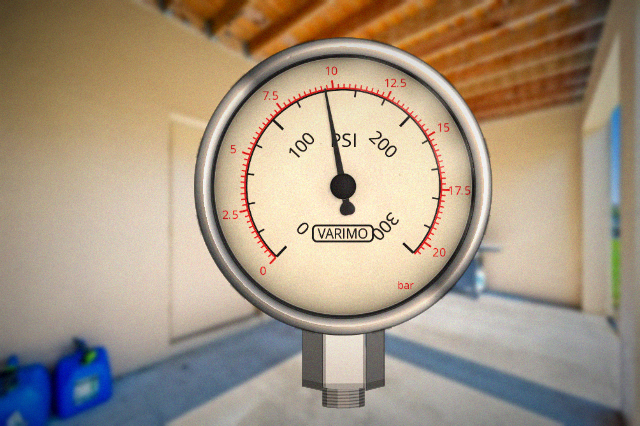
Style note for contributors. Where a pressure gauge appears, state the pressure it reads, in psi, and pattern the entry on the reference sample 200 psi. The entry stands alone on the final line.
140 psi
